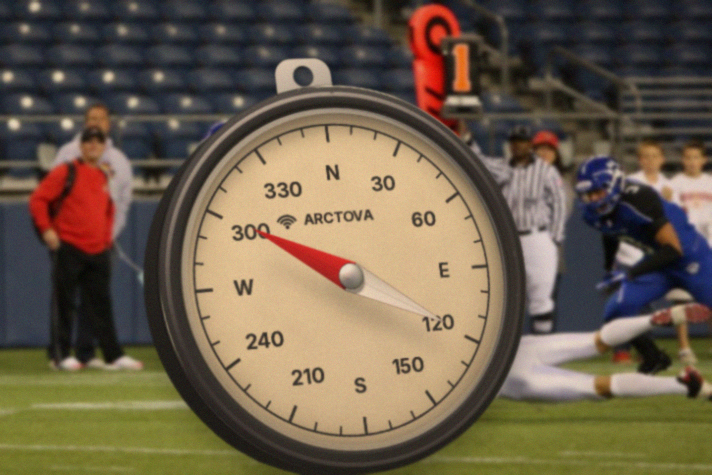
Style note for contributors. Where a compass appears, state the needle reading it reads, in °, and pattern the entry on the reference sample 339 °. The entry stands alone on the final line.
300 °
